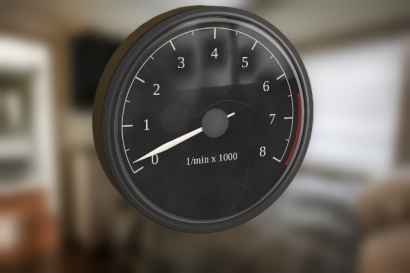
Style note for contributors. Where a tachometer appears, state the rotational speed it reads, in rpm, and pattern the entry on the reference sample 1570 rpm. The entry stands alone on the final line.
250 rpm
